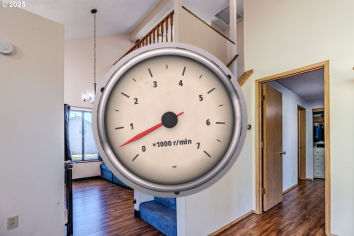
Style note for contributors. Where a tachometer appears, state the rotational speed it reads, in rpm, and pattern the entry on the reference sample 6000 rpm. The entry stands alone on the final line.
500 rpm
